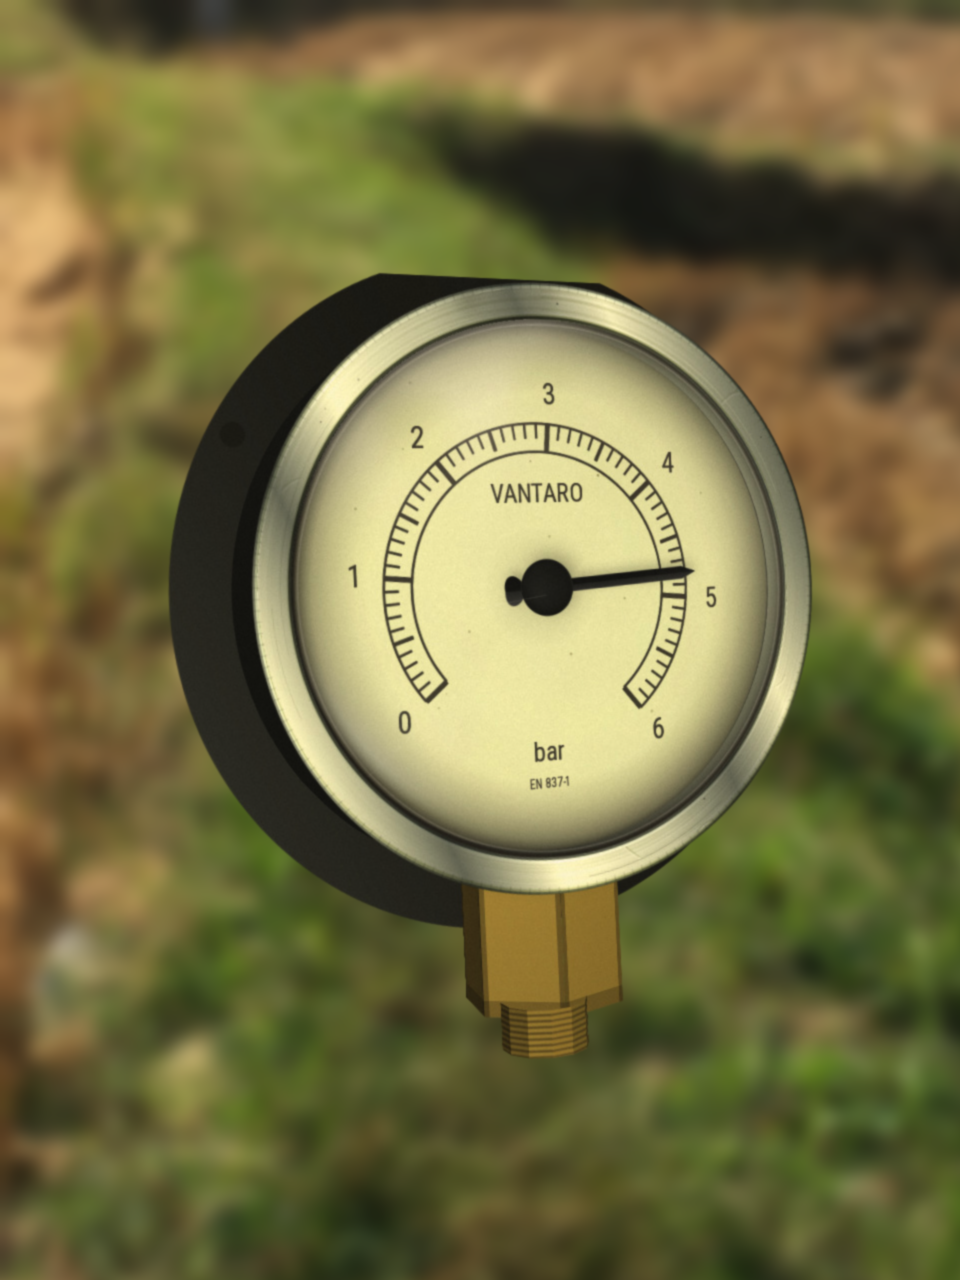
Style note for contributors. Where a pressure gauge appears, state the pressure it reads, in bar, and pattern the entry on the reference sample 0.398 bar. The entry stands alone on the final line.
4.8 bar
